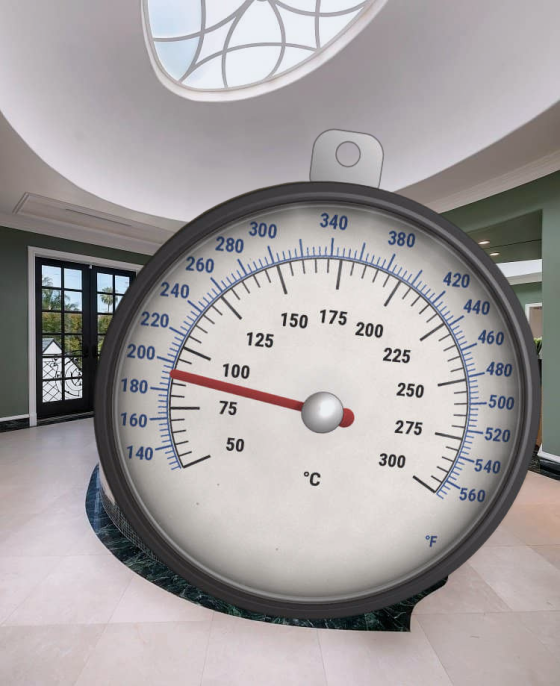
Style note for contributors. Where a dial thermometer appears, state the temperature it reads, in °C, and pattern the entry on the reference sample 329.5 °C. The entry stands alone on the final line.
90 °C
